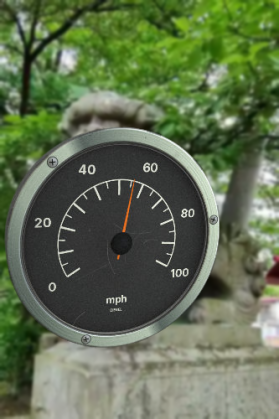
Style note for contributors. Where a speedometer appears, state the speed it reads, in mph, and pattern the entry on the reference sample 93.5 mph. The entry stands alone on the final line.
55 mph
